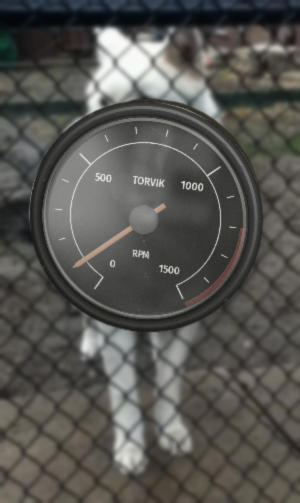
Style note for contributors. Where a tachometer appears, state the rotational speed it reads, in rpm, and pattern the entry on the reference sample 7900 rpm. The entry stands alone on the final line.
100 rpm
